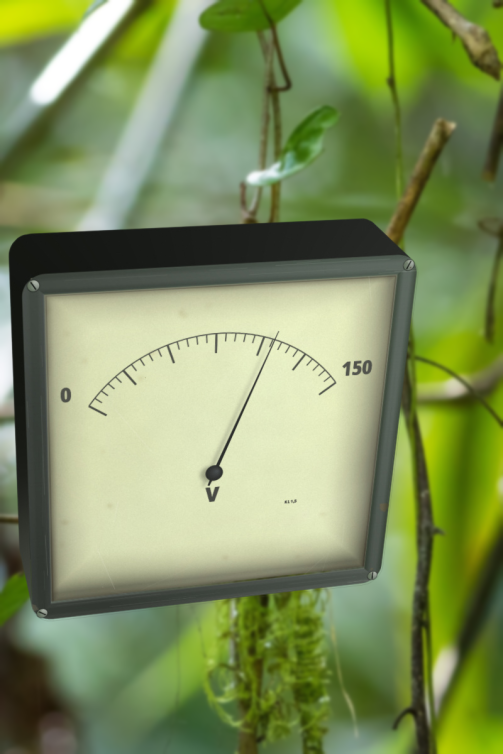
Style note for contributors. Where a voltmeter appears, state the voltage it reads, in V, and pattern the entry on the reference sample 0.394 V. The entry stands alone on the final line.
105 V
